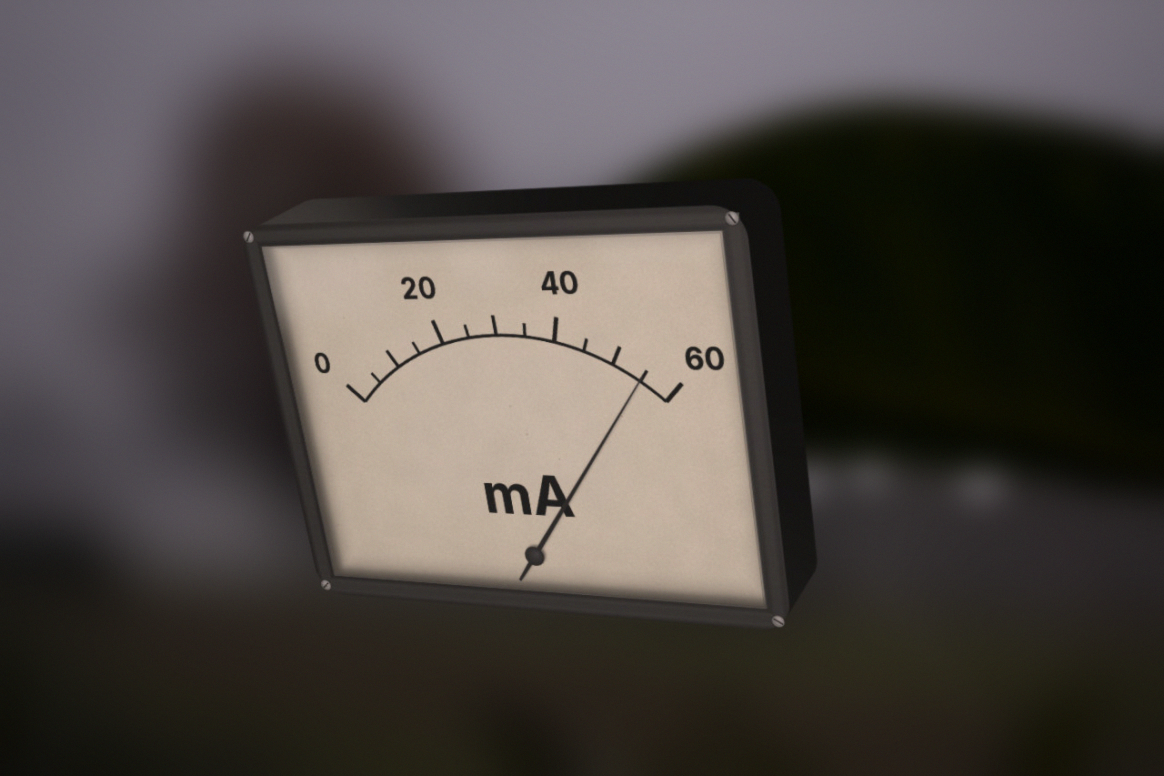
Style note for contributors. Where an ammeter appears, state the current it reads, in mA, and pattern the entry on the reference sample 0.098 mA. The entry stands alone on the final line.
55 mA
